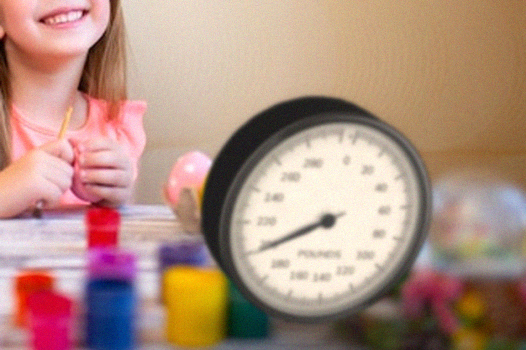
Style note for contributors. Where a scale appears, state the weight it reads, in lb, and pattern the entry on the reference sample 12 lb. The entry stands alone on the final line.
200 lb
